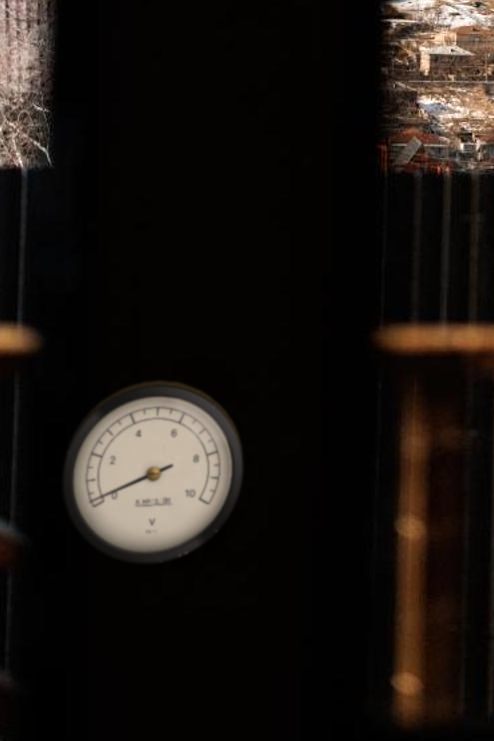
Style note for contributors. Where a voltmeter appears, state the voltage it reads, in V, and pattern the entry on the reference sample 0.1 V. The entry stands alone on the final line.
0.25 V
